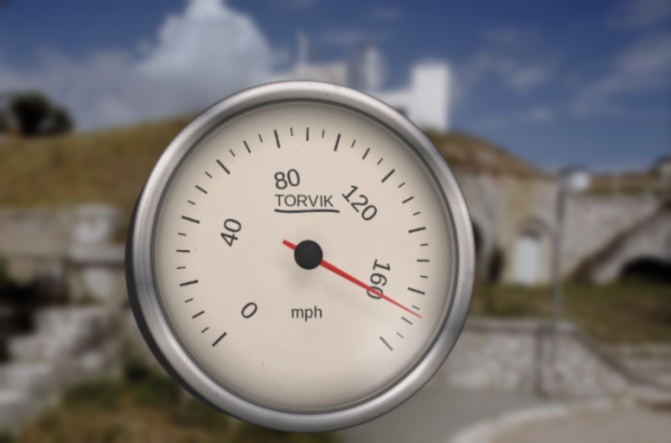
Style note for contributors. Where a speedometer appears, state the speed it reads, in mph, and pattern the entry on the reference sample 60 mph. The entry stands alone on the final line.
167.5 mph
